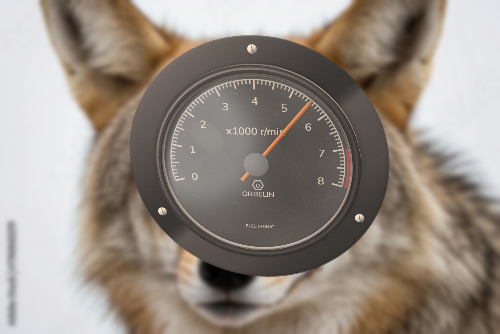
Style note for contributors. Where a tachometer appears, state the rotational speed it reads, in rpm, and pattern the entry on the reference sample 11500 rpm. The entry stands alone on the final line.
5500 rpm
